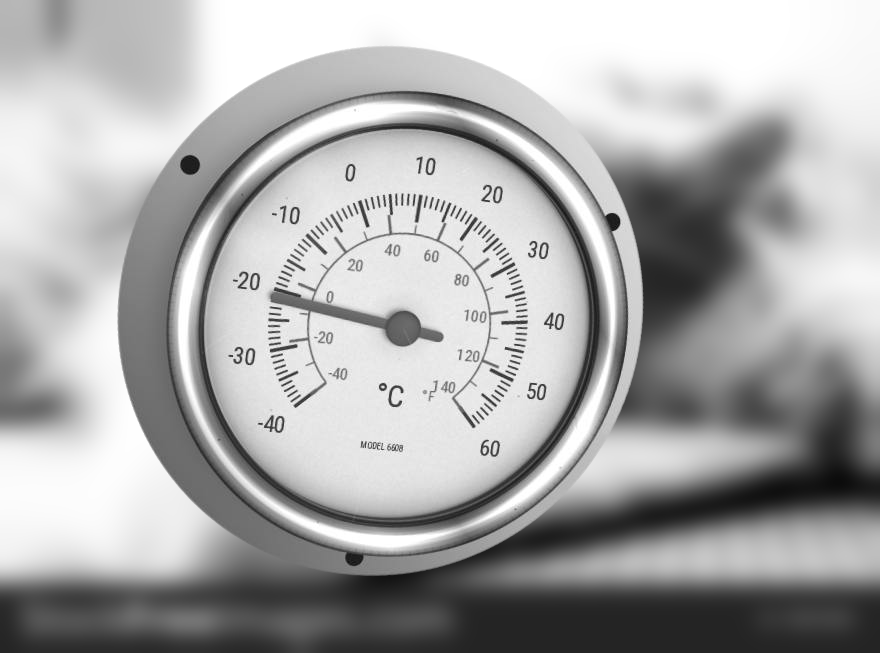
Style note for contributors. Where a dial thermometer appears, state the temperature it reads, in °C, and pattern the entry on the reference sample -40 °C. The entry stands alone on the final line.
-21 °C
